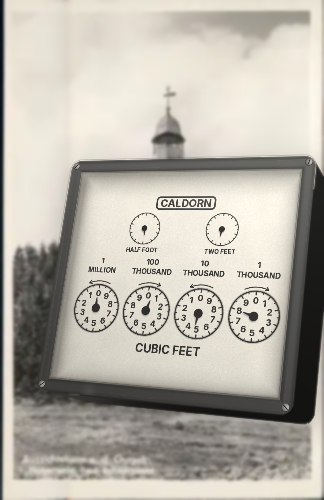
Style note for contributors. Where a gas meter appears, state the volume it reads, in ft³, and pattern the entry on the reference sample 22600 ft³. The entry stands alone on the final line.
4800 ft³
